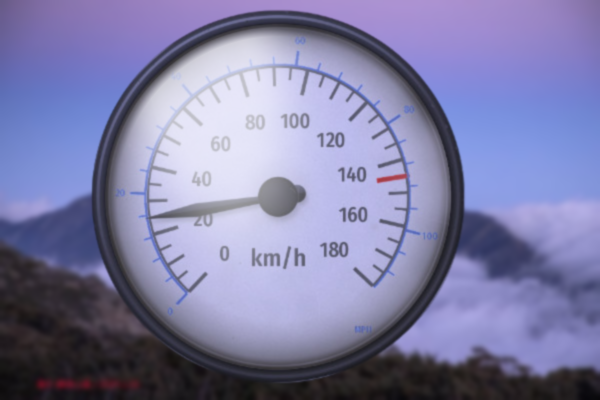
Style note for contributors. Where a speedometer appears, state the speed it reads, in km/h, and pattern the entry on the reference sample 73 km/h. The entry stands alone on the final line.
25 km/h
